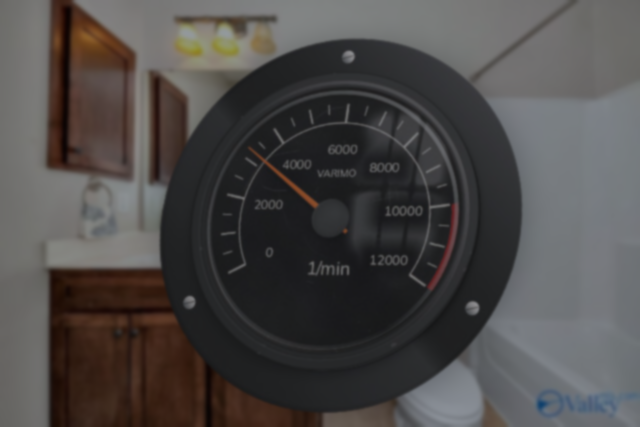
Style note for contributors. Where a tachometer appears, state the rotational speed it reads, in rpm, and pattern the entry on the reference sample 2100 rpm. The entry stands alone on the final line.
3250 rpm
